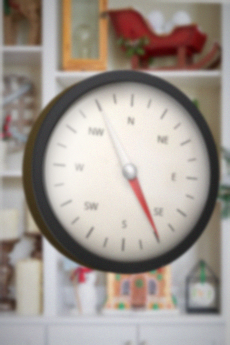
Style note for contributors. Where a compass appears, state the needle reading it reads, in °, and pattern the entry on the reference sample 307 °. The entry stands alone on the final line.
150 °
